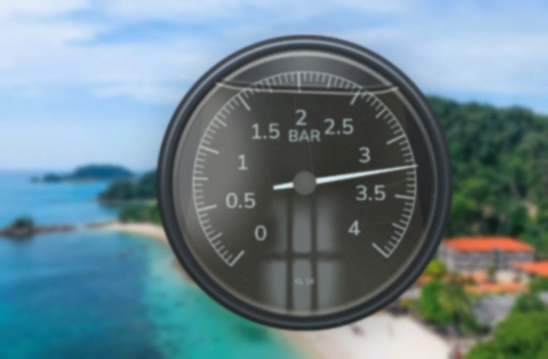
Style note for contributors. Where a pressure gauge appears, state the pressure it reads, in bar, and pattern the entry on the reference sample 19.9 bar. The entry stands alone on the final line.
3.25 bar
